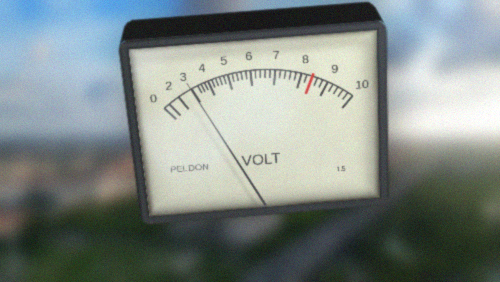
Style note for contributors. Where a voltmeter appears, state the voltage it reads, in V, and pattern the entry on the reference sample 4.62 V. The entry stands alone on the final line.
3 V
